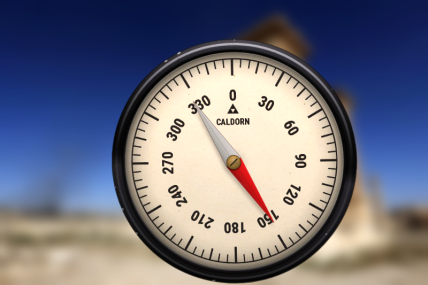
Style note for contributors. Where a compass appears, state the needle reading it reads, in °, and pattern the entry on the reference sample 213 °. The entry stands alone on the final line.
147.5 °
